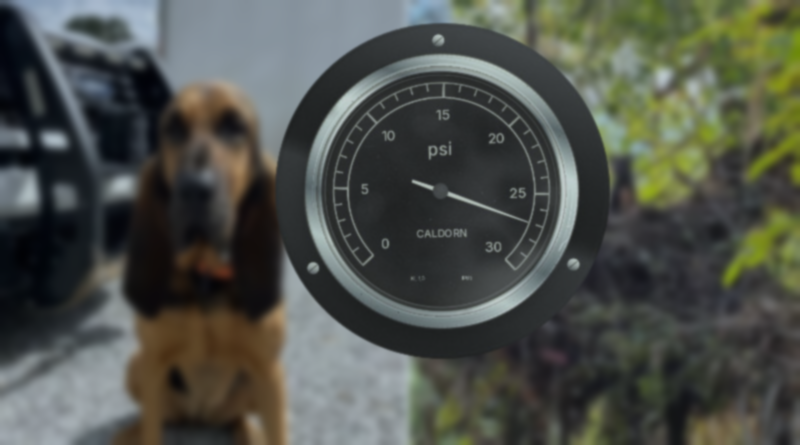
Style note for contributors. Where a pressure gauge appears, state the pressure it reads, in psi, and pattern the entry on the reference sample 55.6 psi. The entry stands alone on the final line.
27 psi
